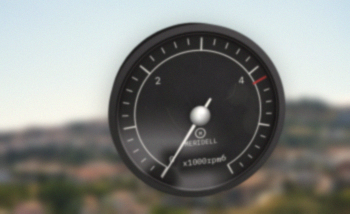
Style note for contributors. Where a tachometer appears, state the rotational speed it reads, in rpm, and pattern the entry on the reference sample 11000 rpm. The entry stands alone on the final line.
0 rpm
